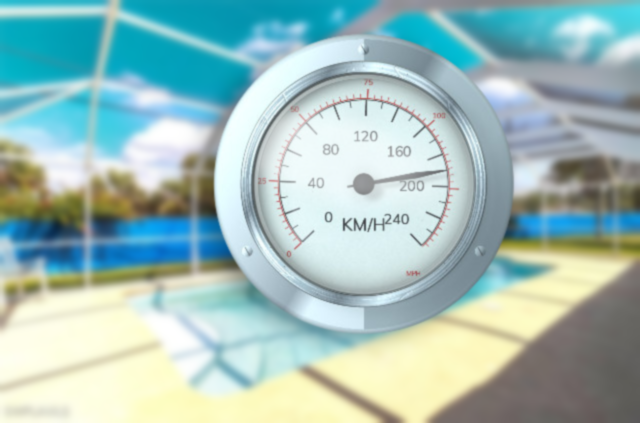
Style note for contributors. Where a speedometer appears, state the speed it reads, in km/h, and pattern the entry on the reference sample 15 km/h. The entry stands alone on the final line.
190 km/h
